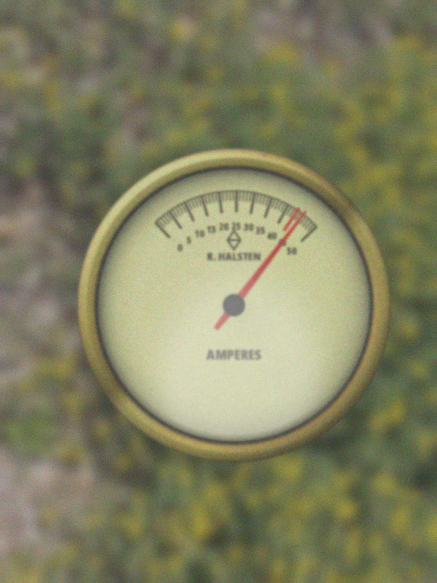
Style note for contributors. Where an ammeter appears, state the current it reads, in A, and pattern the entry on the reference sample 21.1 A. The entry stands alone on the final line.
45 A
